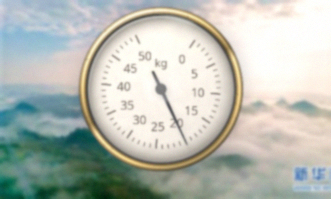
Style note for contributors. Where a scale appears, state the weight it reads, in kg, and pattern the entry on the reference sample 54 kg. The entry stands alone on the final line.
20 kg
